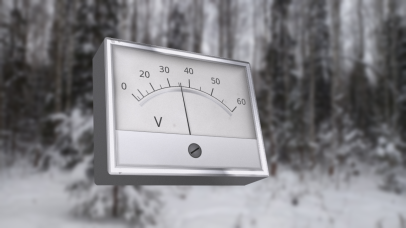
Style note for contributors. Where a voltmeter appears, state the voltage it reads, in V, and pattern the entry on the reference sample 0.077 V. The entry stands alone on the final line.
35 V
